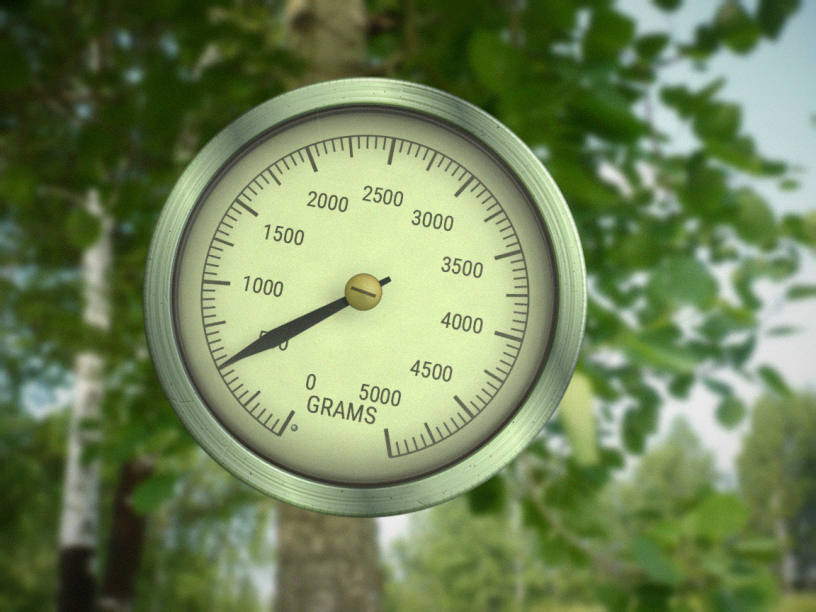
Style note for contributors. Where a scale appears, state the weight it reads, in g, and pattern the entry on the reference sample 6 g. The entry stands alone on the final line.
500 g
